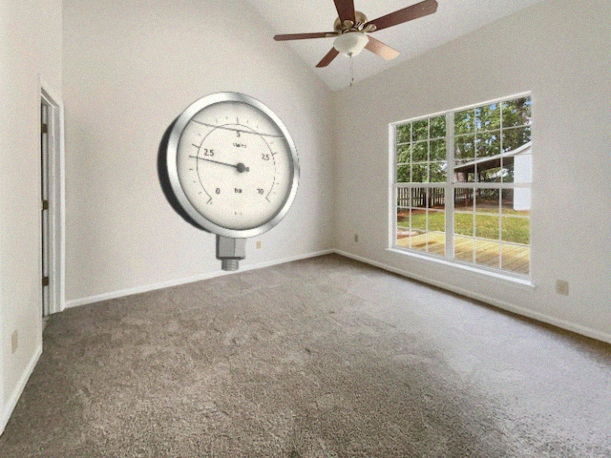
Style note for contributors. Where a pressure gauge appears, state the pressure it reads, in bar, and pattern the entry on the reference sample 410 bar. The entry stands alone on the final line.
2 bar
